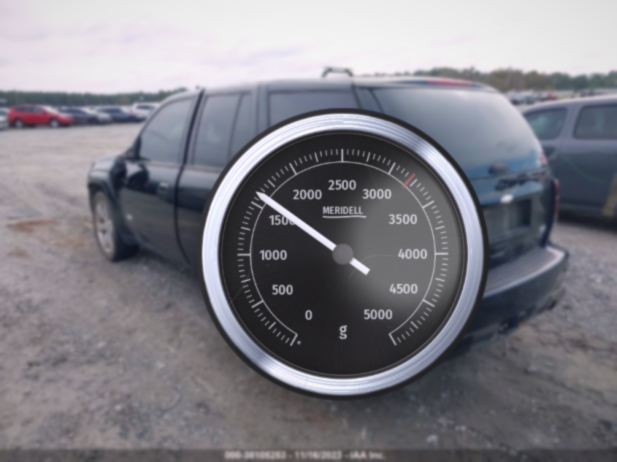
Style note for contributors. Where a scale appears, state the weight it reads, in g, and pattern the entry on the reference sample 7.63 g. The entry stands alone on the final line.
1600 g
